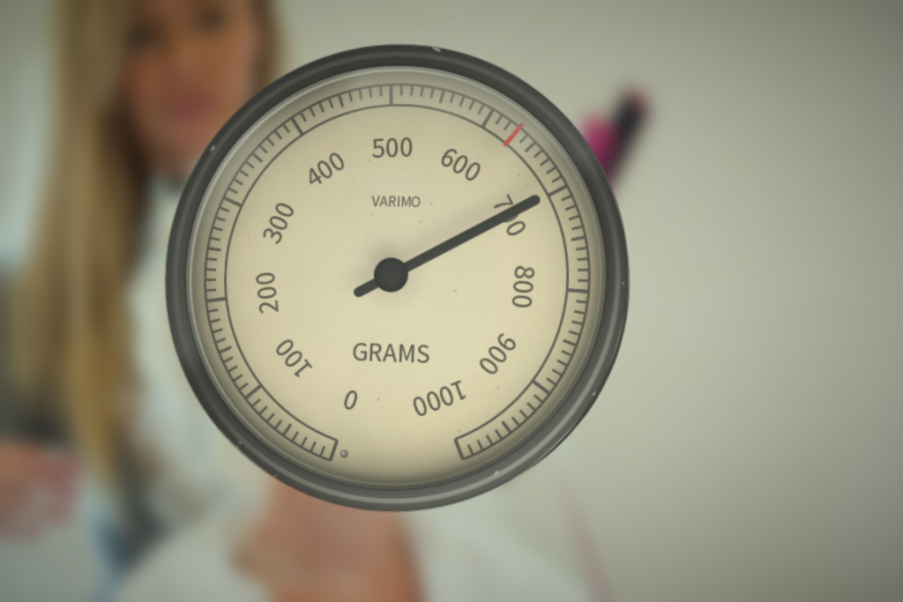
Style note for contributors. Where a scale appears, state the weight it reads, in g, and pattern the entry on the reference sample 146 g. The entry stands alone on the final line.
700 g
